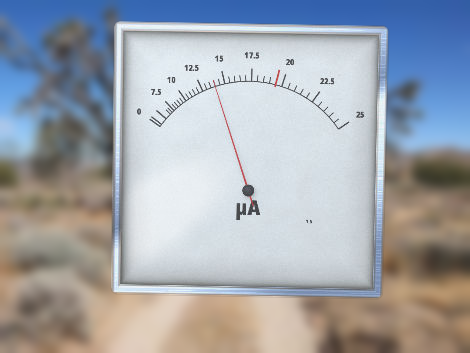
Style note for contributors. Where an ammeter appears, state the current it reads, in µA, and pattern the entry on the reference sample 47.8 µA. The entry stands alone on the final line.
14 µA
